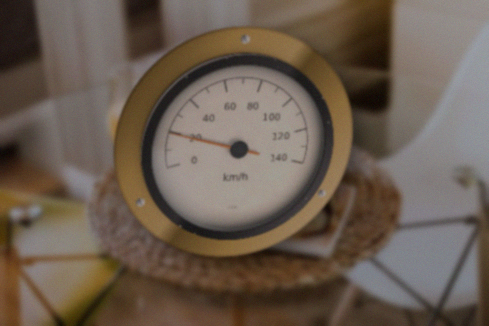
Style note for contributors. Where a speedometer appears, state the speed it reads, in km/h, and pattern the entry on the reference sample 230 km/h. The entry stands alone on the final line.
20 km/h
